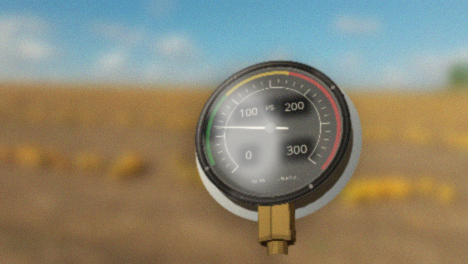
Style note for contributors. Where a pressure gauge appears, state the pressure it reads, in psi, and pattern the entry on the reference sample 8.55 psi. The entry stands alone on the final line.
60 psi
